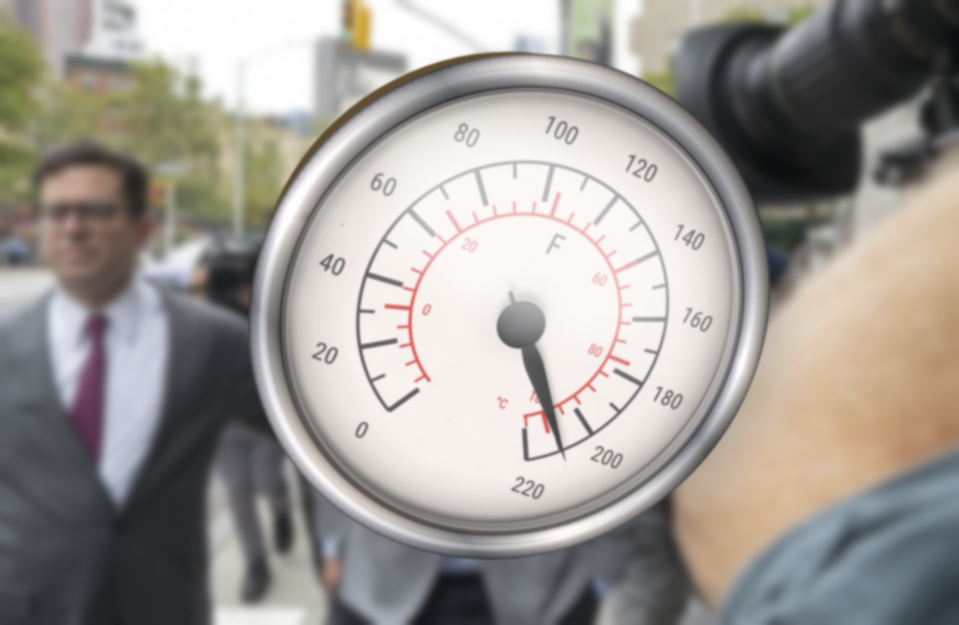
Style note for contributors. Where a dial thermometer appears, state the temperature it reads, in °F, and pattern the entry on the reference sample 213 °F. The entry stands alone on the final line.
210 °F
